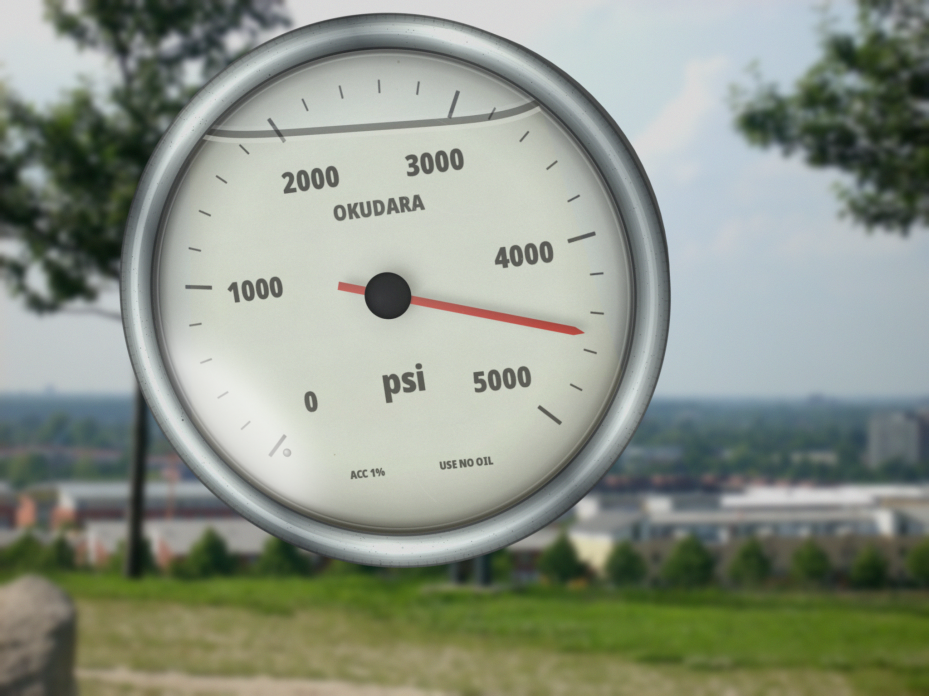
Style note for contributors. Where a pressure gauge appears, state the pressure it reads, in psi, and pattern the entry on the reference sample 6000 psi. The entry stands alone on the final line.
4500 psi
